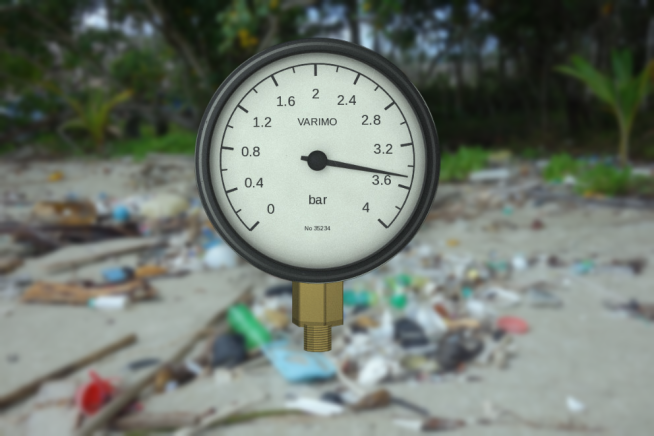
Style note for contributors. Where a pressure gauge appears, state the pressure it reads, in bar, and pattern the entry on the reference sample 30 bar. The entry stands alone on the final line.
3.5 bar
